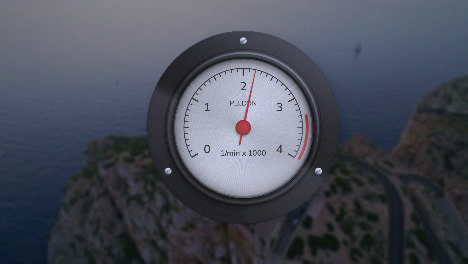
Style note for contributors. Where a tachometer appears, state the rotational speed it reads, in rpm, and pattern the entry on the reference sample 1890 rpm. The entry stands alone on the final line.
2200 rpm
